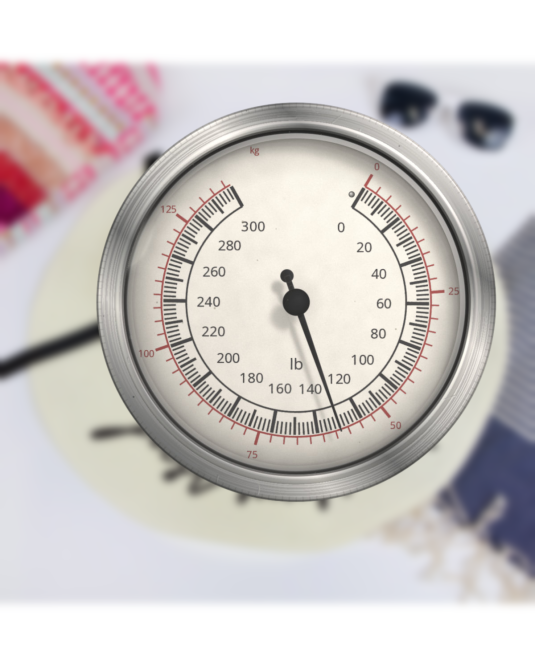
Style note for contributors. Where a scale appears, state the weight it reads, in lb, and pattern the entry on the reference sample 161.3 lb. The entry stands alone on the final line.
130 lb
